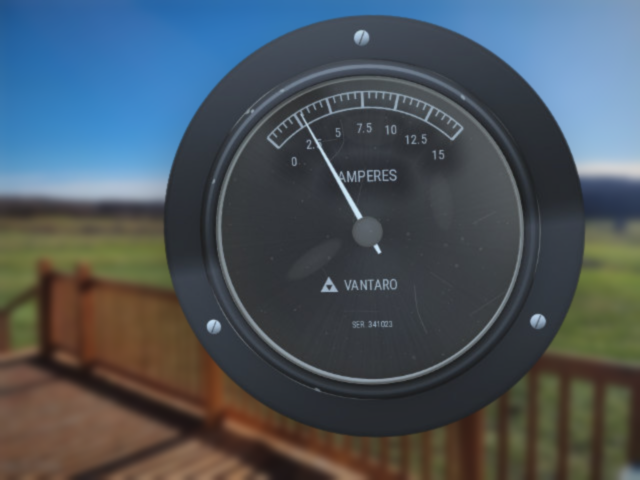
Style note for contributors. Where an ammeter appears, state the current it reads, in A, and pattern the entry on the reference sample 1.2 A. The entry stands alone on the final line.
3 A
